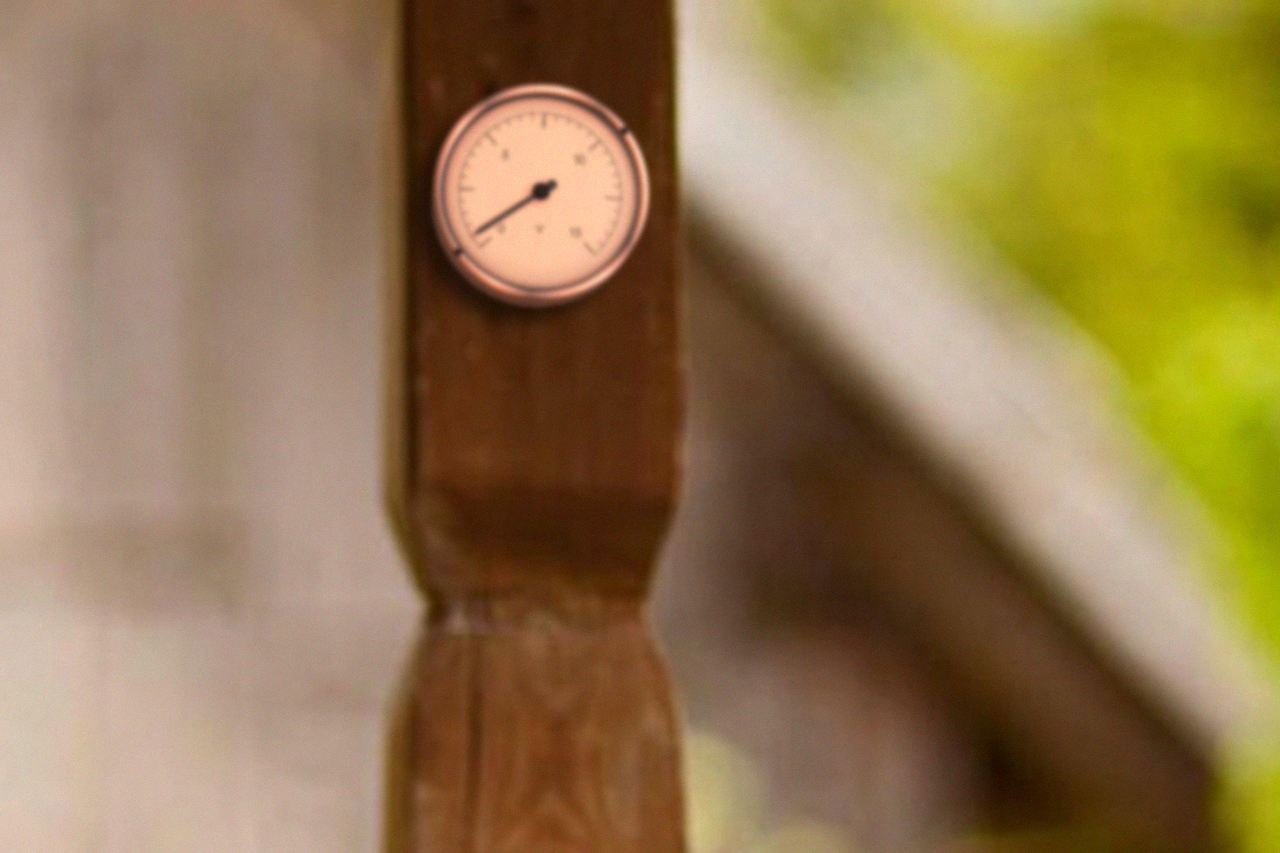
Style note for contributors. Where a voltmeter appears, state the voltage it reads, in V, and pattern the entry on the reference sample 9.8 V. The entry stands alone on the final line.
0.5 V
